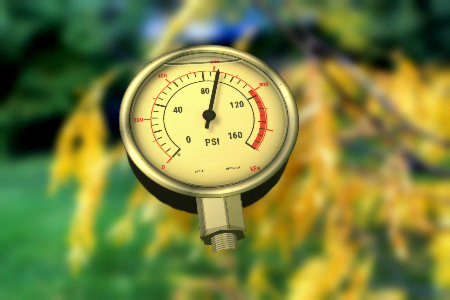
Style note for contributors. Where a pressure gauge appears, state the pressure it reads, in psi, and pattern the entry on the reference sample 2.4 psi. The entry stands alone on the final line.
90 psi
